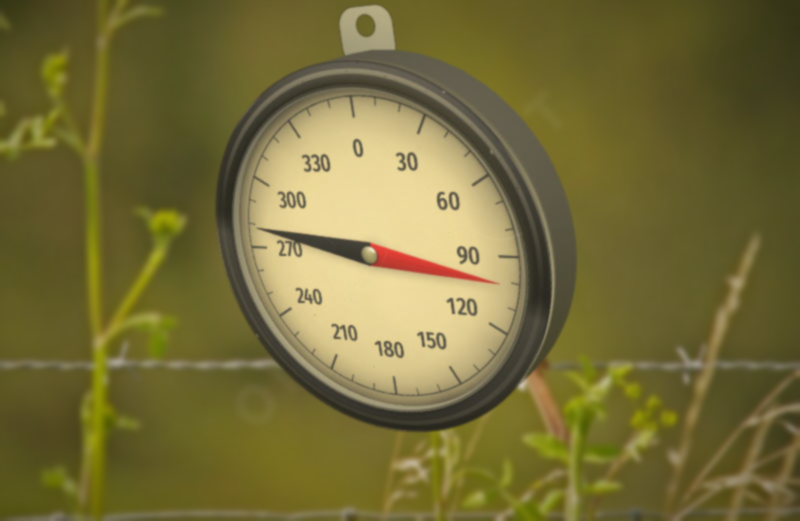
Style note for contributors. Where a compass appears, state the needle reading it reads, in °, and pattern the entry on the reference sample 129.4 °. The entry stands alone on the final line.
100 °
